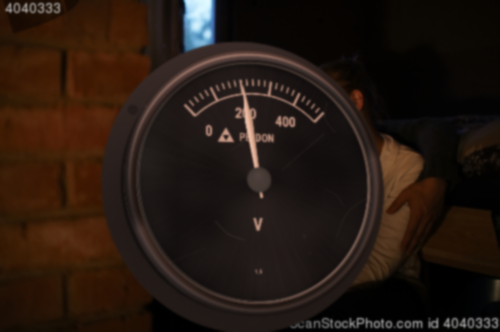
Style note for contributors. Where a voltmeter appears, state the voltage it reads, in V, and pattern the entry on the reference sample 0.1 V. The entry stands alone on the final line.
200 V
